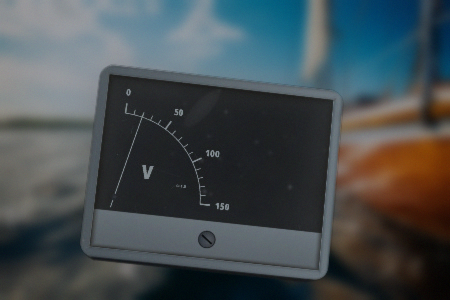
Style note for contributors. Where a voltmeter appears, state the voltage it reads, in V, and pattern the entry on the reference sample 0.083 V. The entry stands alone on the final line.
20 V
